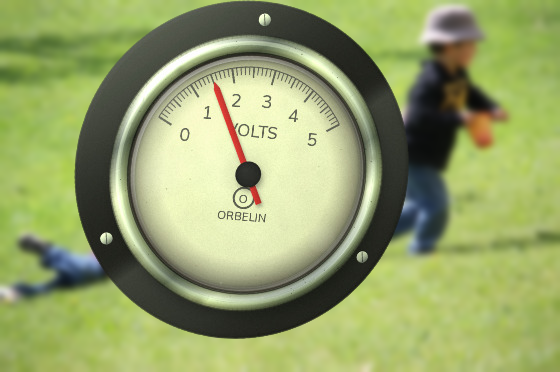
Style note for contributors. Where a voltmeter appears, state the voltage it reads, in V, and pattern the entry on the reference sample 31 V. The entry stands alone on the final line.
1.5 V
